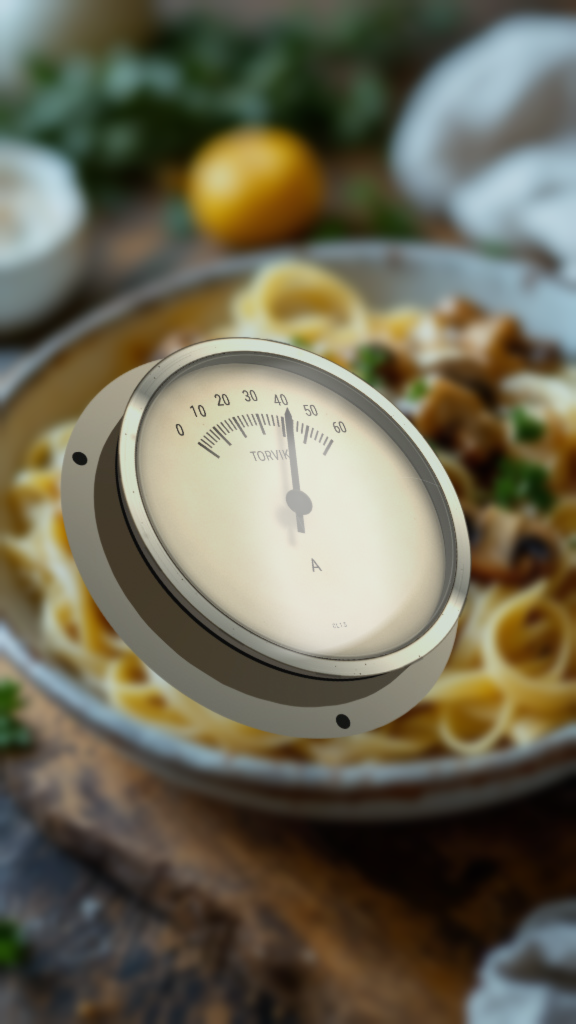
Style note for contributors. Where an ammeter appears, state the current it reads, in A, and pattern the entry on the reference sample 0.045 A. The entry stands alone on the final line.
40 A
